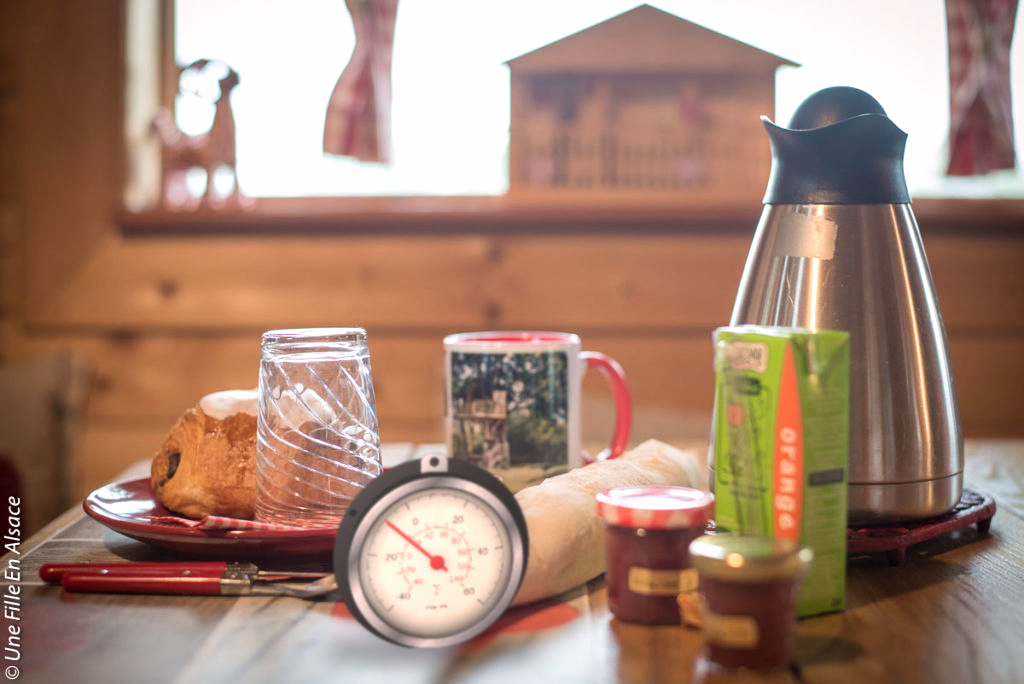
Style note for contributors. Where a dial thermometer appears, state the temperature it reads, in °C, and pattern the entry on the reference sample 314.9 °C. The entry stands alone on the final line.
-8 °C
